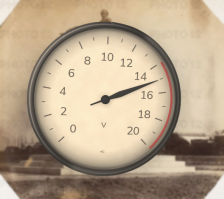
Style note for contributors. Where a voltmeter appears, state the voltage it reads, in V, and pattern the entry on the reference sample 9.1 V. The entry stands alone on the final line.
15 V
